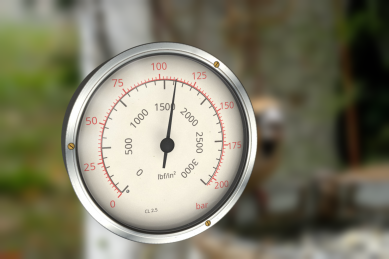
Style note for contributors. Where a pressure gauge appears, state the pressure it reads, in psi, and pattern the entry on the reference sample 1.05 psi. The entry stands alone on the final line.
1600 psi
